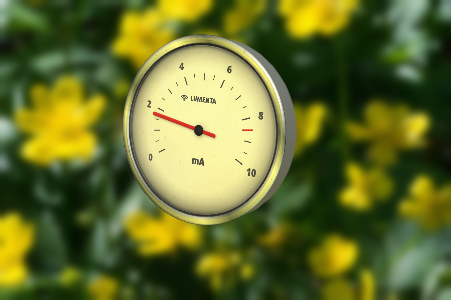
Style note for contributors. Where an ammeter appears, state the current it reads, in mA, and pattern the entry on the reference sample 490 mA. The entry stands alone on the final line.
1.75 mA
